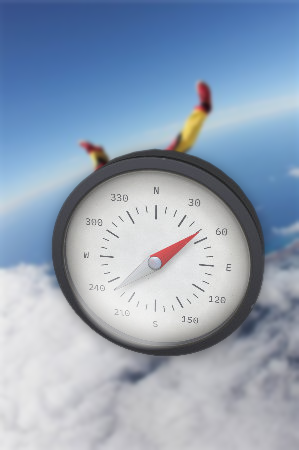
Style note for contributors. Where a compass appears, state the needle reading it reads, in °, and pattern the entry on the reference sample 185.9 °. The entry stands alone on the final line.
50 °
